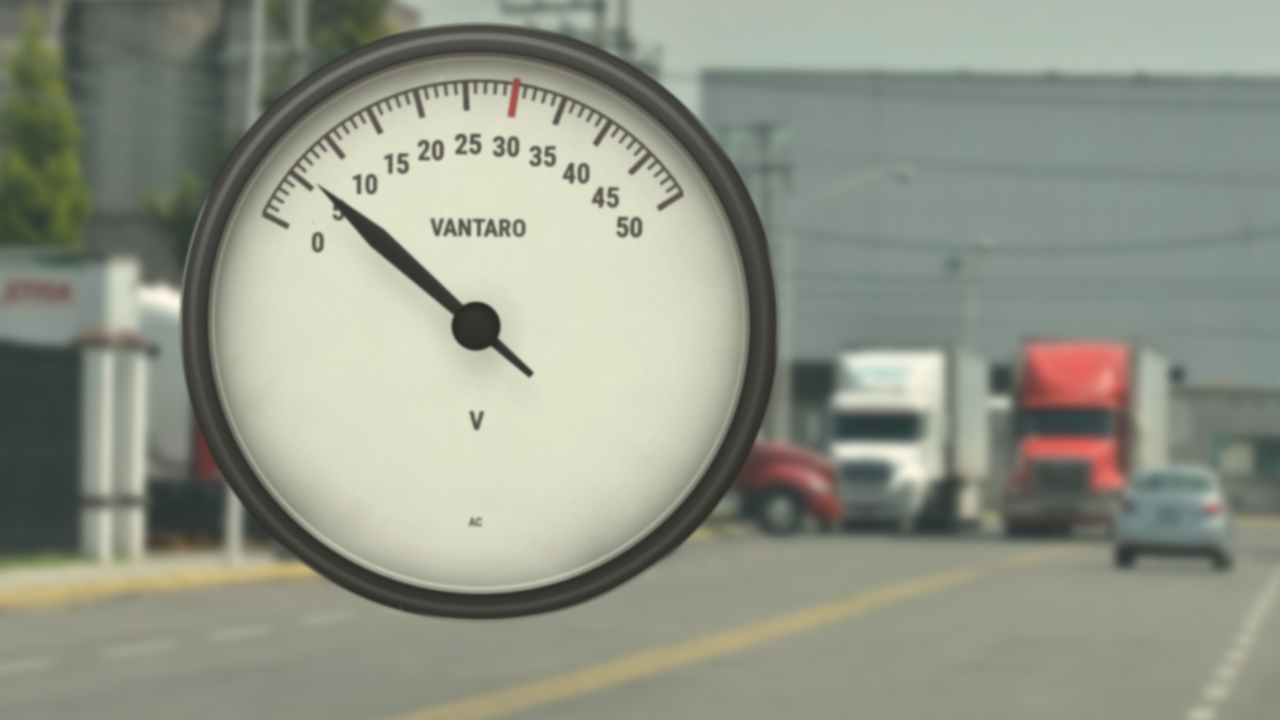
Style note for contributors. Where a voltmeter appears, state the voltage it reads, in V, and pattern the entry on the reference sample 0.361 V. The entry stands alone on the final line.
6 V
